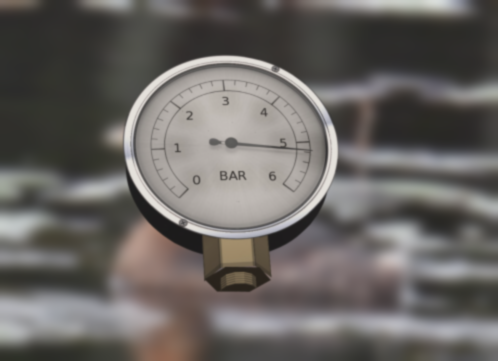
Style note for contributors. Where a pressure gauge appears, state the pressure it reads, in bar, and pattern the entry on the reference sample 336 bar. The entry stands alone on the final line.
5.2 bar
